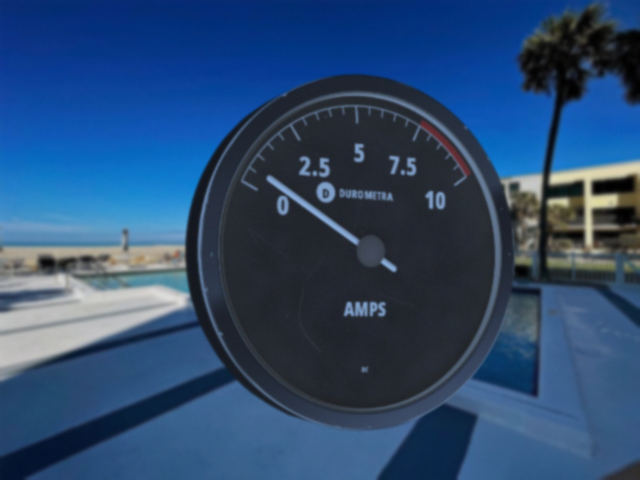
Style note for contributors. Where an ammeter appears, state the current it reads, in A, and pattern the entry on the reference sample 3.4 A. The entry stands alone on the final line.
0.5 A
